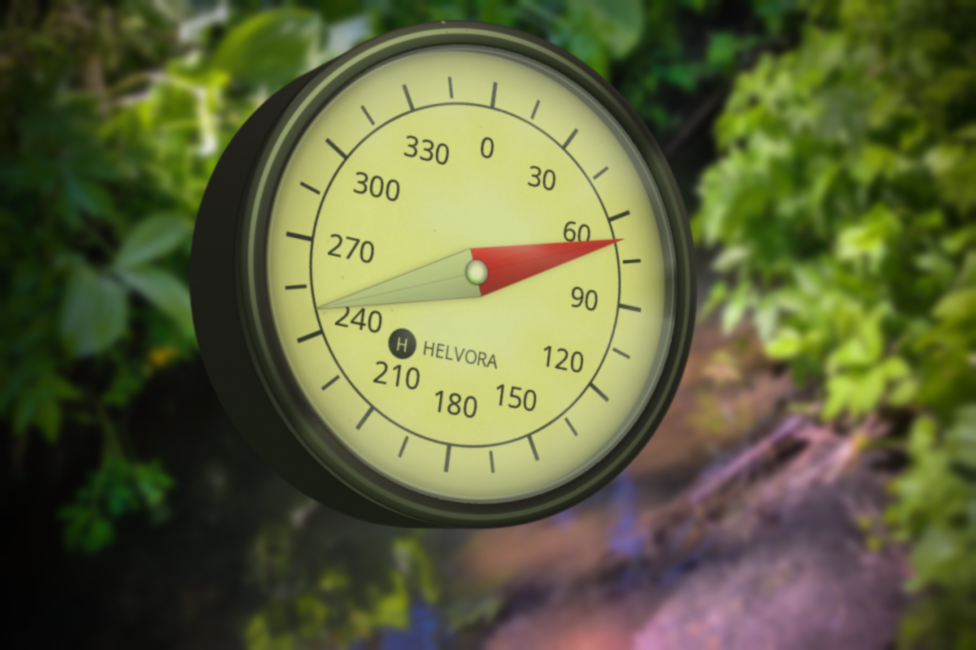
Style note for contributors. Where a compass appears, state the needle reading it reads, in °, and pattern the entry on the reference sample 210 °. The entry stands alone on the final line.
67.5 °
